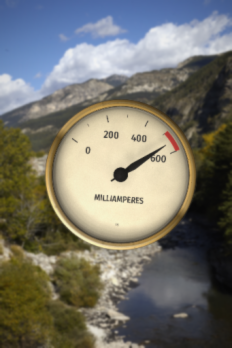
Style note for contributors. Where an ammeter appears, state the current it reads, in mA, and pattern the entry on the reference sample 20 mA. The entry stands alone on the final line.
550 mA
